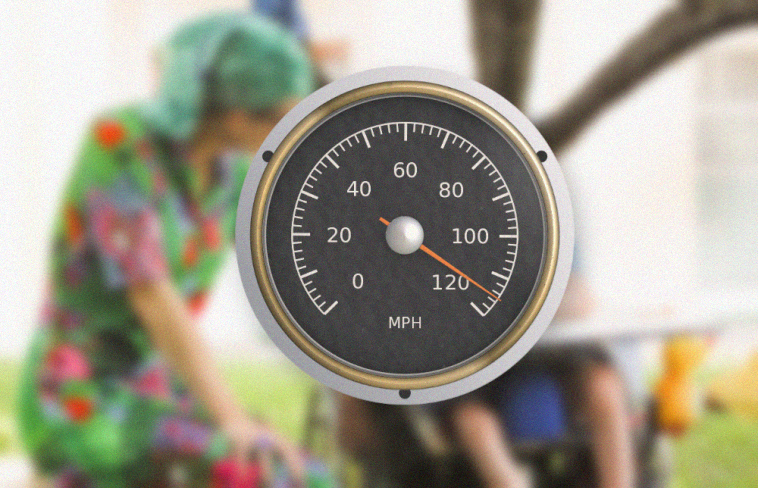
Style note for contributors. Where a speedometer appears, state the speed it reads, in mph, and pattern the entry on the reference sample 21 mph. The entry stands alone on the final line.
115 mph
